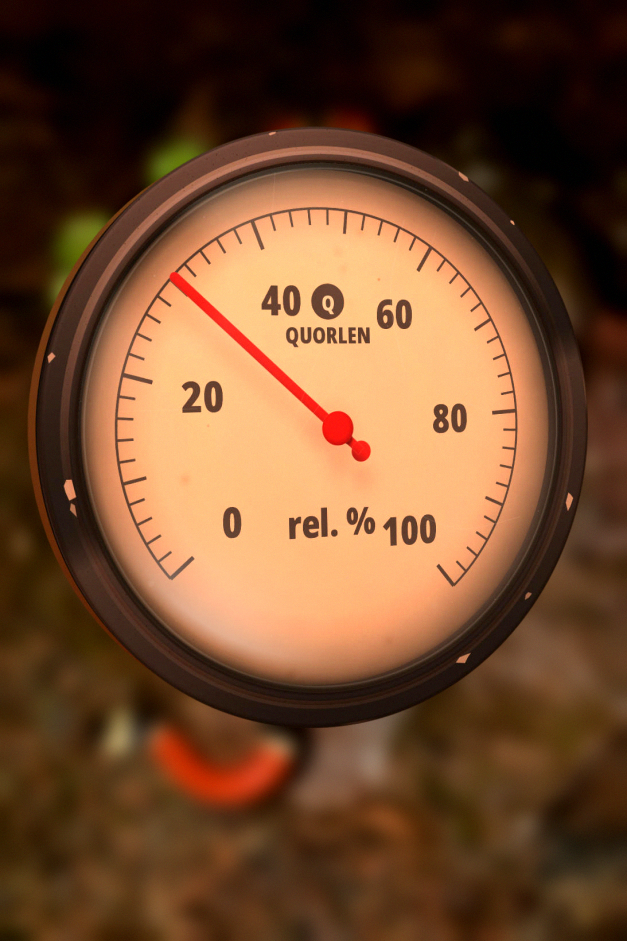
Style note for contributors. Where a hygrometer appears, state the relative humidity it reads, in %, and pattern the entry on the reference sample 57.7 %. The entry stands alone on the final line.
30 %
